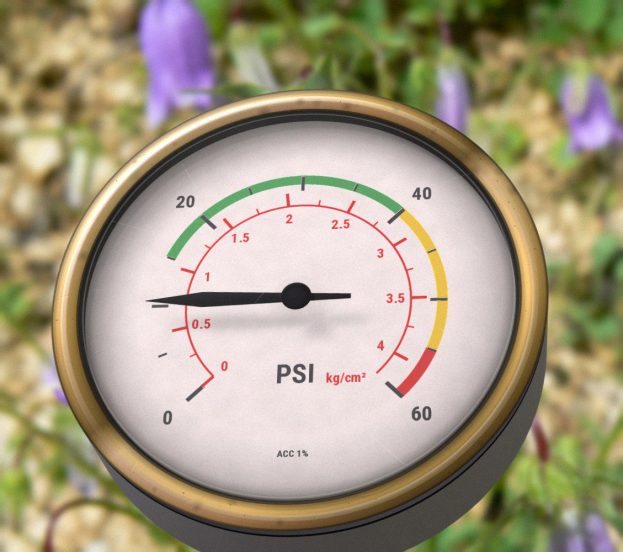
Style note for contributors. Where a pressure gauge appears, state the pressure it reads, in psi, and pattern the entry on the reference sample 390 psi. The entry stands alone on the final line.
10 psi
